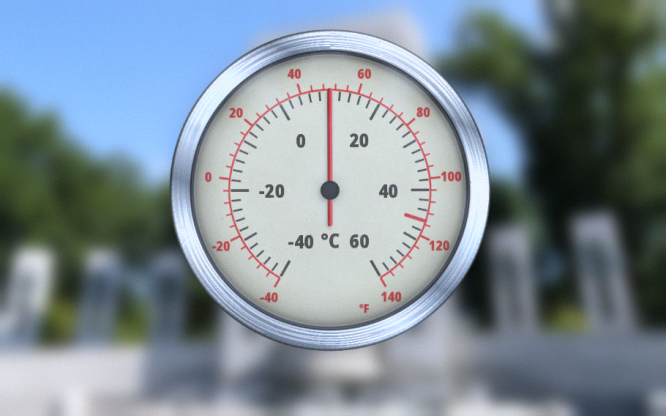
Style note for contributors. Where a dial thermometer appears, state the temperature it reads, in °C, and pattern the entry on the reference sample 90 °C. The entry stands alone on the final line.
10 °C
